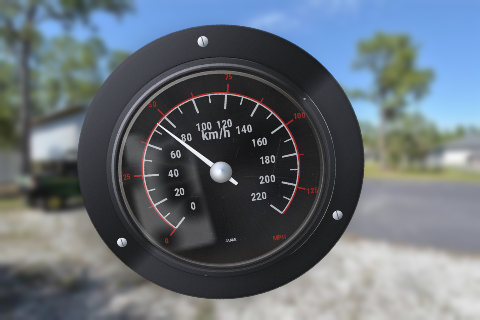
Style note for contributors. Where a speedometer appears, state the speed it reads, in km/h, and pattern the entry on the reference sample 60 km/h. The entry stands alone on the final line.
75 km/h
